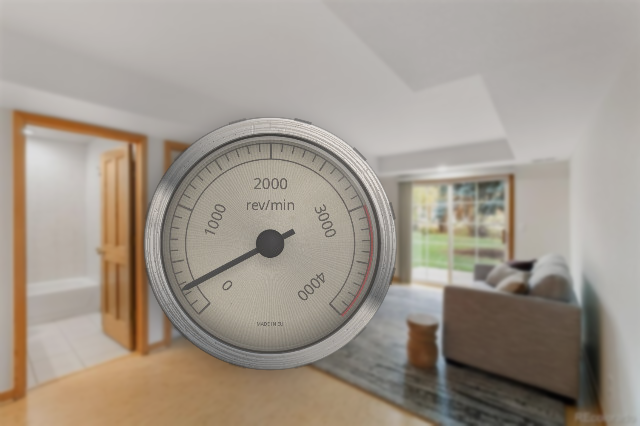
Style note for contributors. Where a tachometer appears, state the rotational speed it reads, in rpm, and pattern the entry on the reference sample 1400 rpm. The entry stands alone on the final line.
250 rpm
